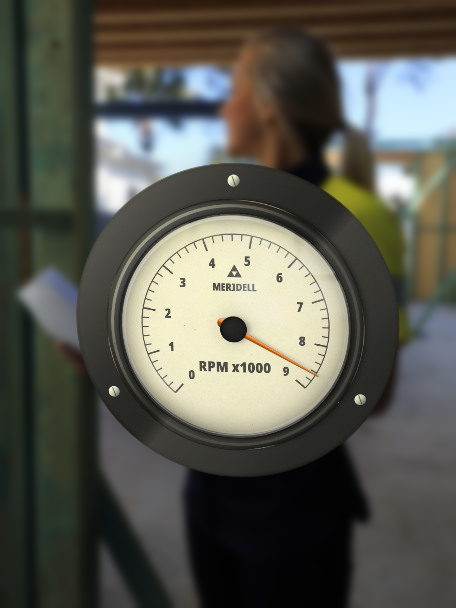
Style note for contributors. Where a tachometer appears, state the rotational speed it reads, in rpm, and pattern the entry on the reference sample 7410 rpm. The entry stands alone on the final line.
8600 rpm
